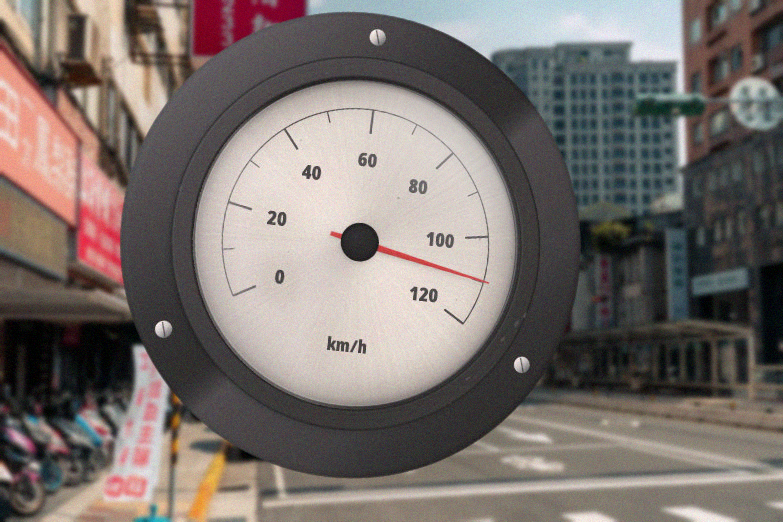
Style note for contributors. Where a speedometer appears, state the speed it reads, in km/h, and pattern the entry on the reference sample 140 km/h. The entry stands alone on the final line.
110 km/h
